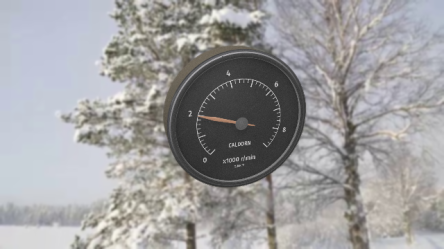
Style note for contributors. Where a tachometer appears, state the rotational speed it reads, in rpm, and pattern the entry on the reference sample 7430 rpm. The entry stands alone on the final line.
2000 rpm
